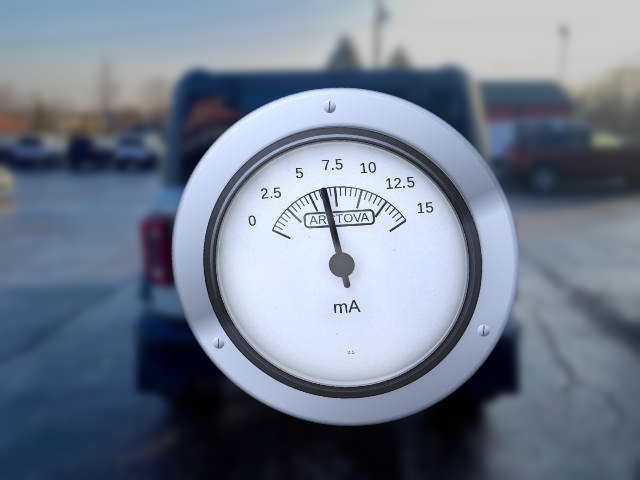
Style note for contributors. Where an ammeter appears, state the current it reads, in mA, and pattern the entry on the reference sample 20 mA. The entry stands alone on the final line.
6.5 mA
